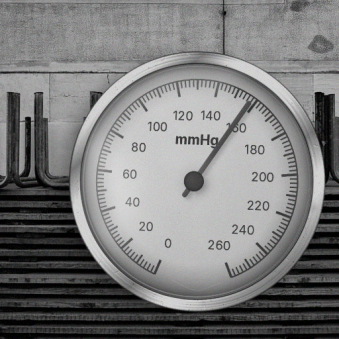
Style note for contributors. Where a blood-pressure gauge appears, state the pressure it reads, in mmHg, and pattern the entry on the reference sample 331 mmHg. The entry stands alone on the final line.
158 mmHg
